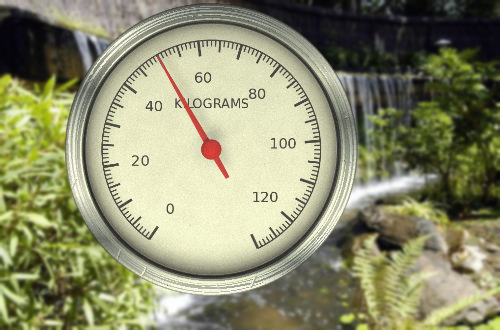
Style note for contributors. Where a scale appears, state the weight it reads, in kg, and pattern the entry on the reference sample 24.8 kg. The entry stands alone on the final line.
50 kg
